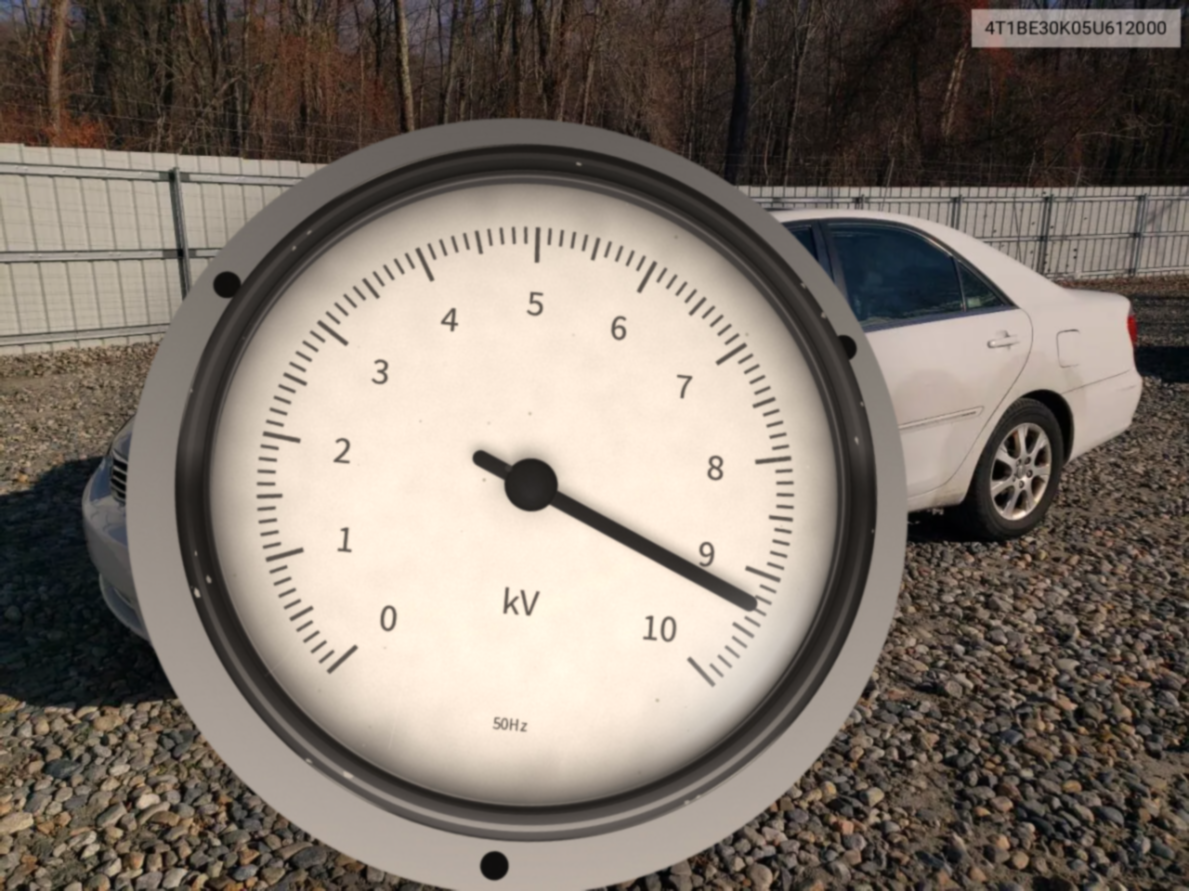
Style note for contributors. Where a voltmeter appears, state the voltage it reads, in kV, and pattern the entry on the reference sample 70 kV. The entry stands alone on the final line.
9.3 kV
